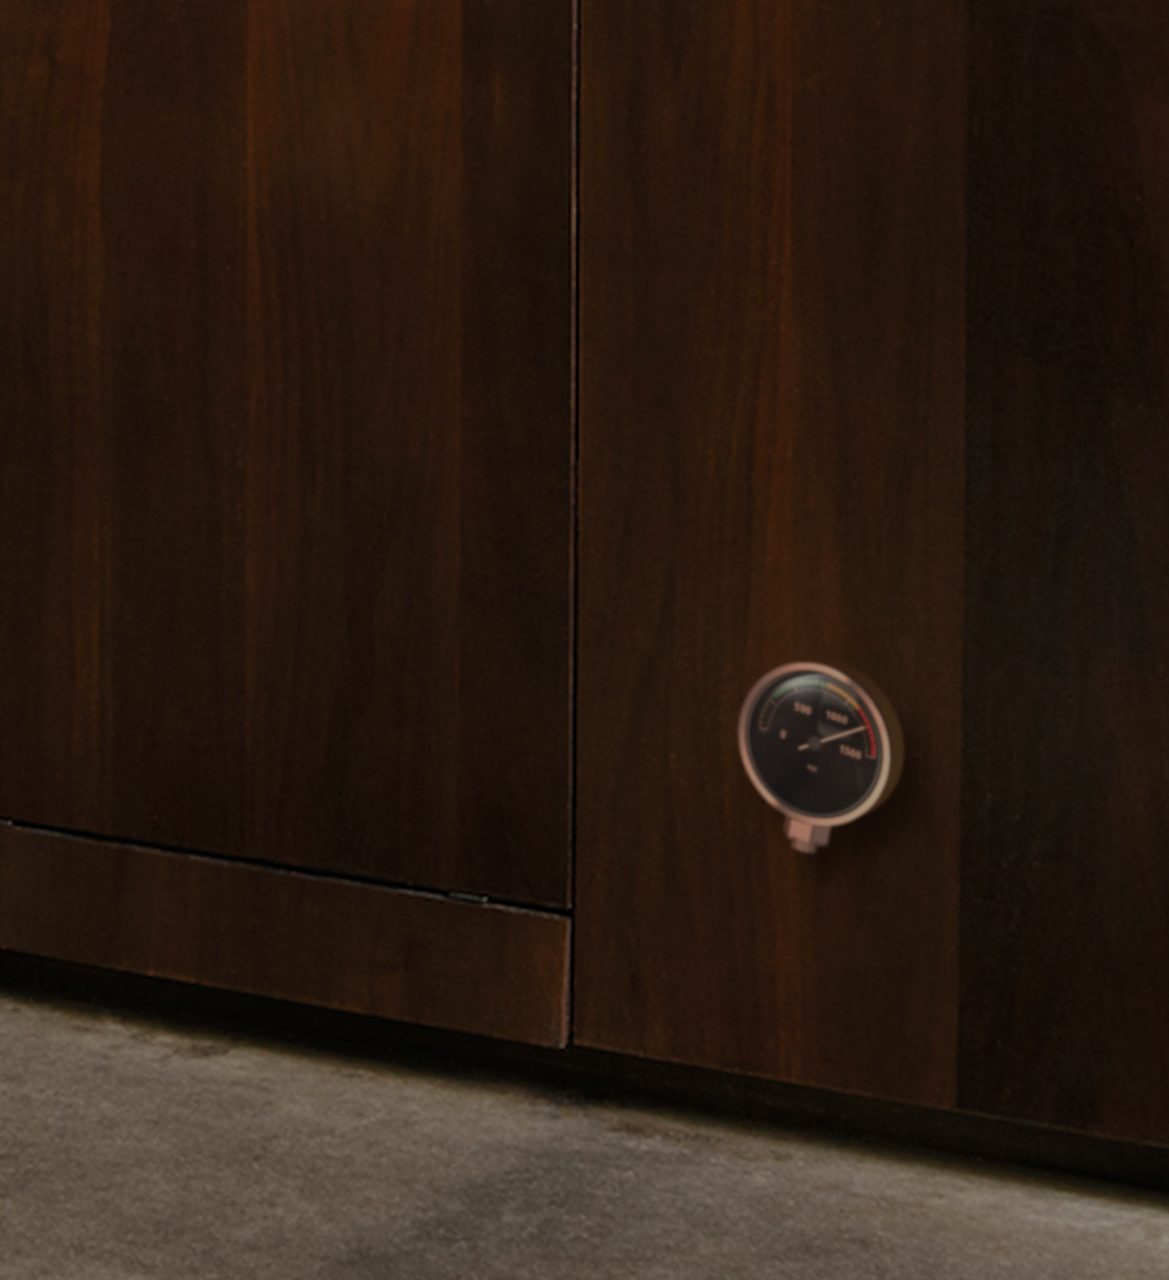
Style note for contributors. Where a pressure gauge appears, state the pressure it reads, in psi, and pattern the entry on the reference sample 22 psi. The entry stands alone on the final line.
1250 psi
